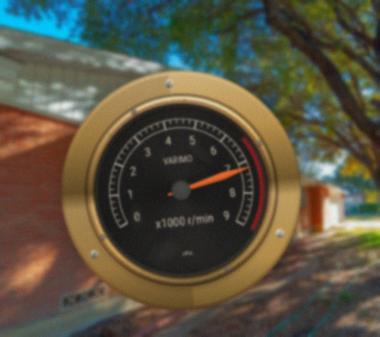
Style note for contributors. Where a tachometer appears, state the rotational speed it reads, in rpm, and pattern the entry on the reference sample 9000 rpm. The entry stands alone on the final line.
7200 rpm
